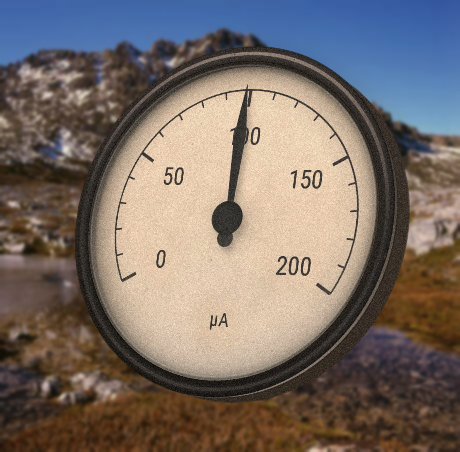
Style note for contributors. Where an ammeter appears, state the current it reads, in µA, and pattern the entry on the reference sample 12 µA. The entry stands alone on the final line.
100 µA
